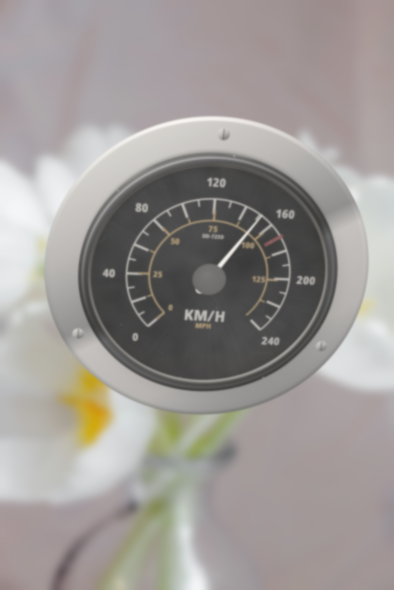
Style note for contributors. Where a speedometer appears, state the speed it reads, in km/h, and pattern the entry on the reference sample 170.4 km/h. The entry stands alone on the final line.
150 km/h
